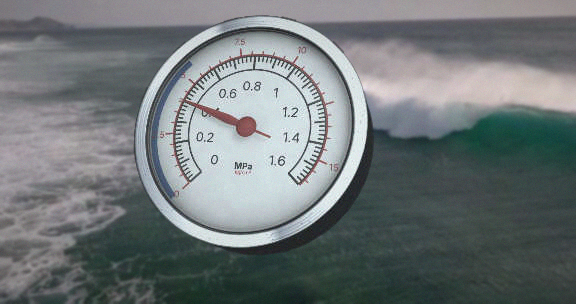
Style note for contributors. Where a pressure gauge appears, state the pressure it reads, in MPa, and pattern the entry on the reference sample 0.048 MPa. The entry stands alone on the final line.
0.4 MPa
